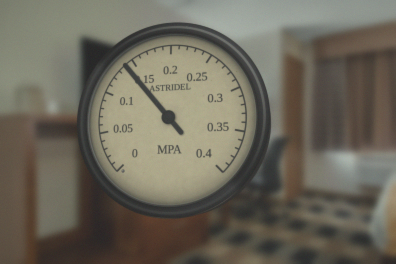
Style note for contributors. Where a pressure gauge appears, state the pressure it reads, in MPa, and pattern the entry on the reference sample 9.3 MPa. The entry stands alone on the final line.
0.14 MPa
